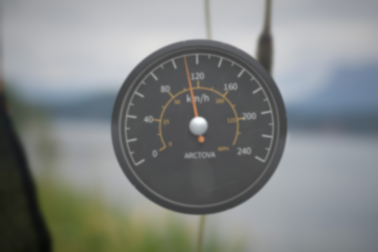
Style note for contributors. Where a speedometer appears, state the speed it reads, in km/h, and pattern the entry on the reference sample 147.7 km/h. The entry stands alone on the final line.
110 km/h
